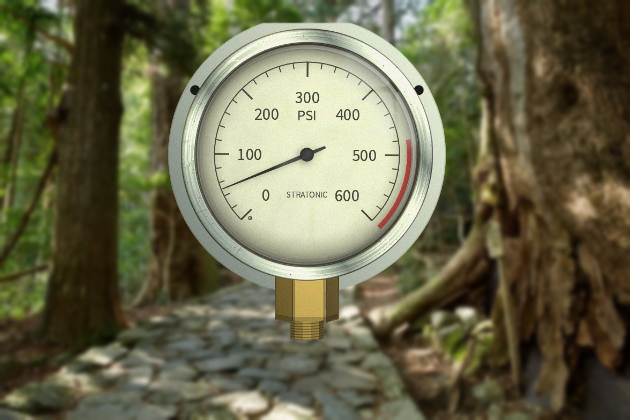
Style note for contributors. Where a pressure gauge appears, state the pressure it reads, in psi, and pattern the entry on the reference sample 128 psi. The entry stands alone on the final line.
50 psi
